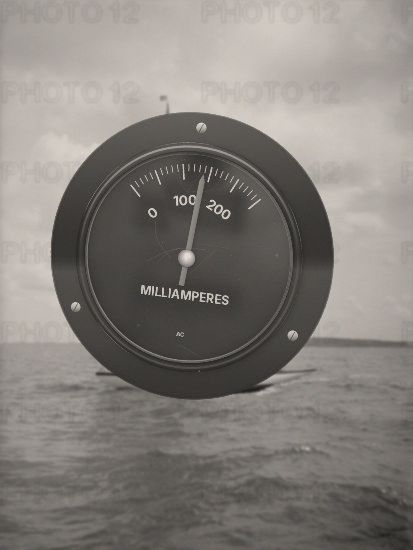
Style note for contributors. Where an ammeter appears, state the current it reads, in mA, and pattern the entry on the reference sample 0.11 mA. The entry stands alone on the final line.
140 mA
